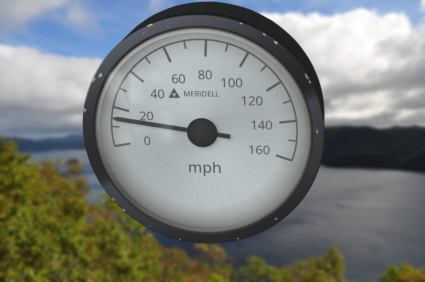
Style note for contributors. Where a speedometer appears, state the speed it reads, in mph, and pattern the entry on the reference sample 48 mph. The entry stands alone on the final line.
15 mph
